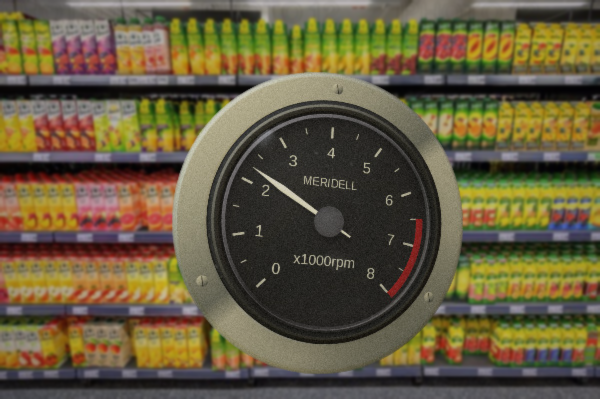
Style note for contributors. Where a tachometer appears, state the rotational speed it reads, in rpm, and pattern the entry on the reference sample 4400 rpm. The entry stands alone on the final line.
2250 rpm
